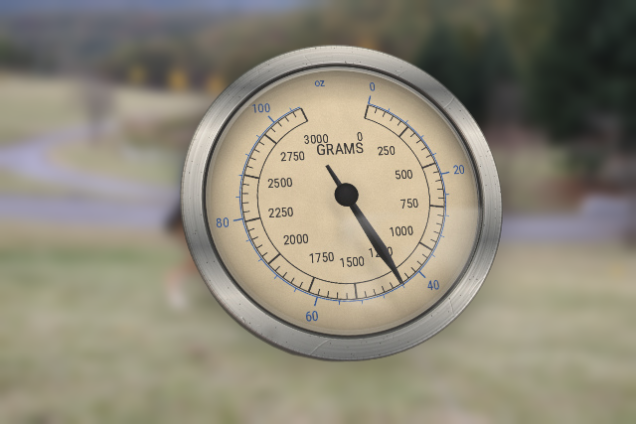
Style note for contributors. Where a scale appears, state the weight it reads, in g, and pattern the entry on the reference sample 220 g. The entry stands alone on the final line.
1250 g
